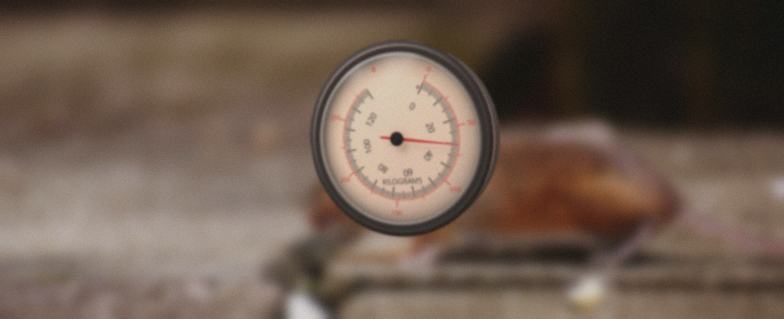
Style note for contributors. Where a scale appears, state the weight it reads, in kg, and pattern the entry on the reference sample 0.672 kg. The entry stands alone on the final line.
30 kg
